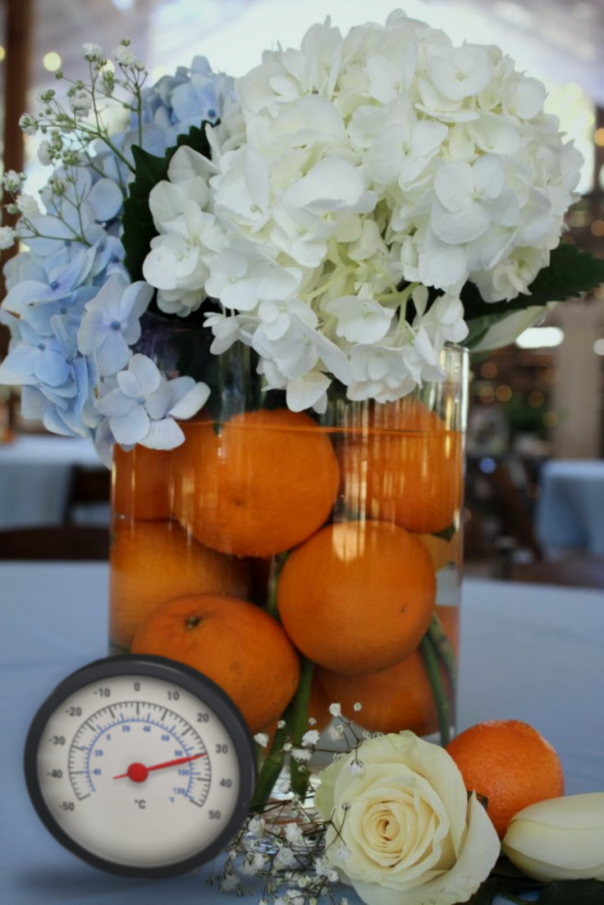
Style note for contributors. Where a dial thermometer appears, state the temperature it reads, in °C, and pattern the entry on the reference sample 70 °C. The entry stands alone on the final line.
30 °C
